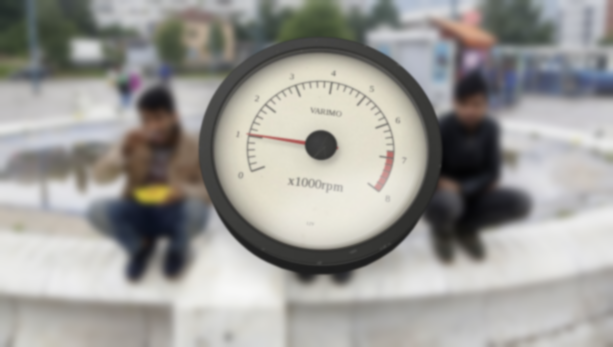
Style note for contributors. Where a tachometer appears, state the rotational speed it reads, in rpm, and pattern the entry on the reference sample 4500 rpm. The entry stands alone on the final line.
1000 rpm
